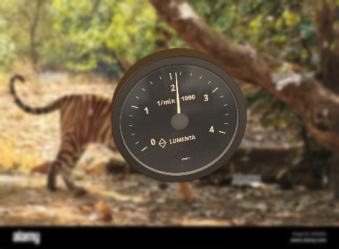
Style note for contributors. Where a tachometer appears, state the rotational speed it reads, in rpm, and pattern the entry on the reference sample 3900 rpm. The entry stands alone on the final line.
2100 rpm
